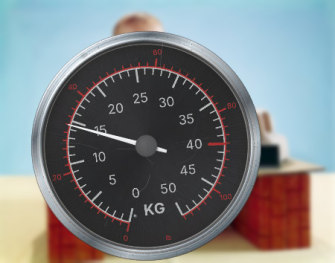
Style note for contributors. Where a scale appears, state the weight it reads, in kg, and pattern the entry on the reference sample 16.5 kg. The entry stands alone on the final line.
14.5 kg
